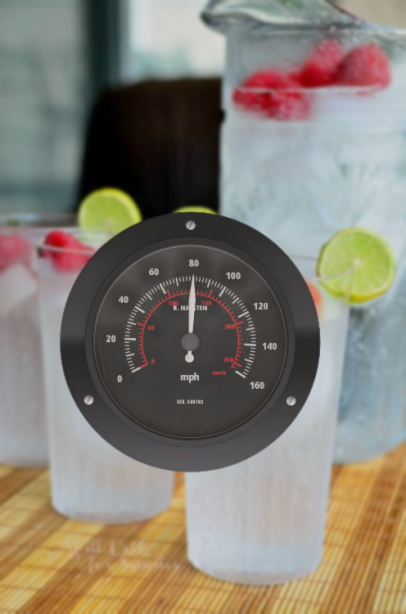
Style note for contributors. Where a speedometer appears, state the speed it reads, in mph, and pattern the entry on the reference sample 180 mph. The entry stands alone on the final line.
80 mph
